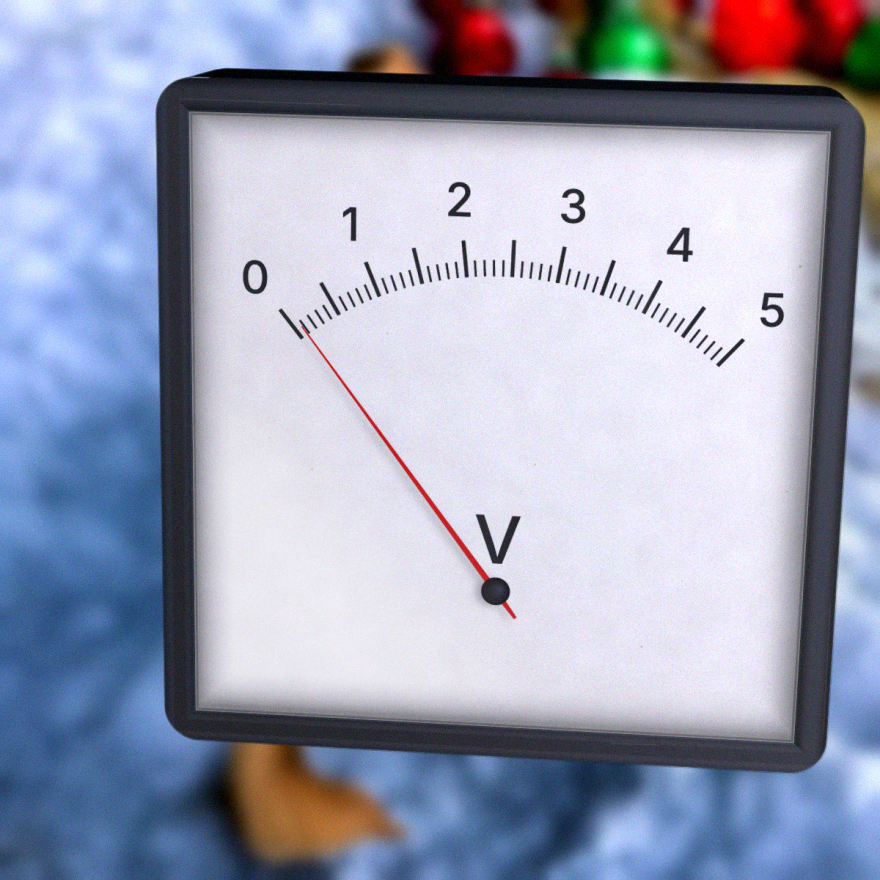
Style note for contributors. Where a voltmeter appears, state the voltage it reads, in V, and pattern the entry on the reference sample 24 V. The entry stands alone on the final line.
0.1 V
